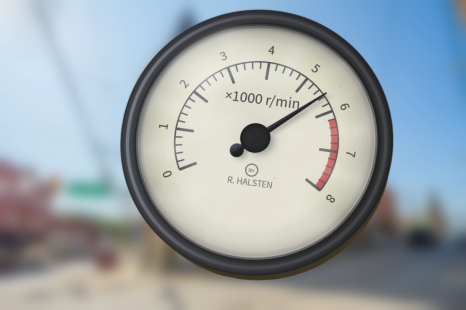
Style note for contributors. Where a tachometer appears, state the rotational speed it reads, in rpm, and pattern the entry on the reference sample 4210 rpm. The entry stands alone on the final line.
5600 rpm
